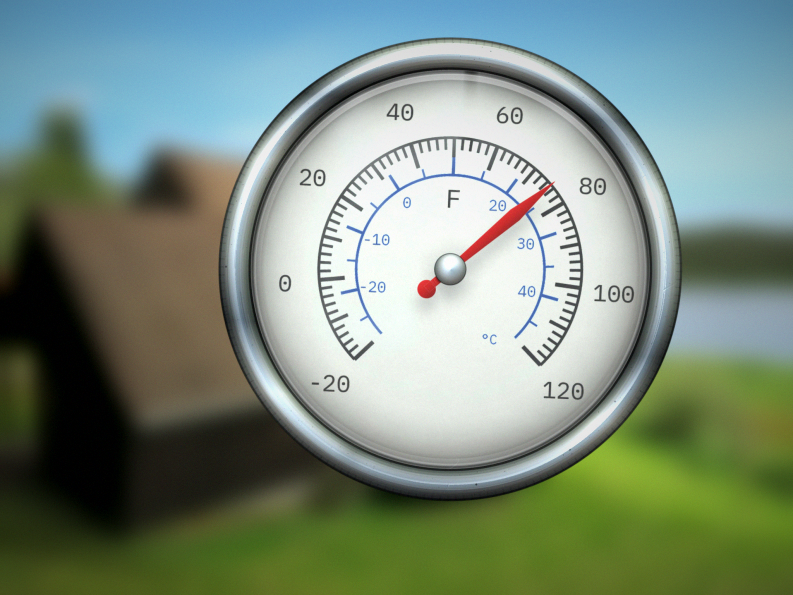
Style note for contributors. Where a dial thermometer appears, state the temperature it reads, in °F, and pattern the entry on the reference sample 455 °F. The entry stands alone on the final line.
75 °F
